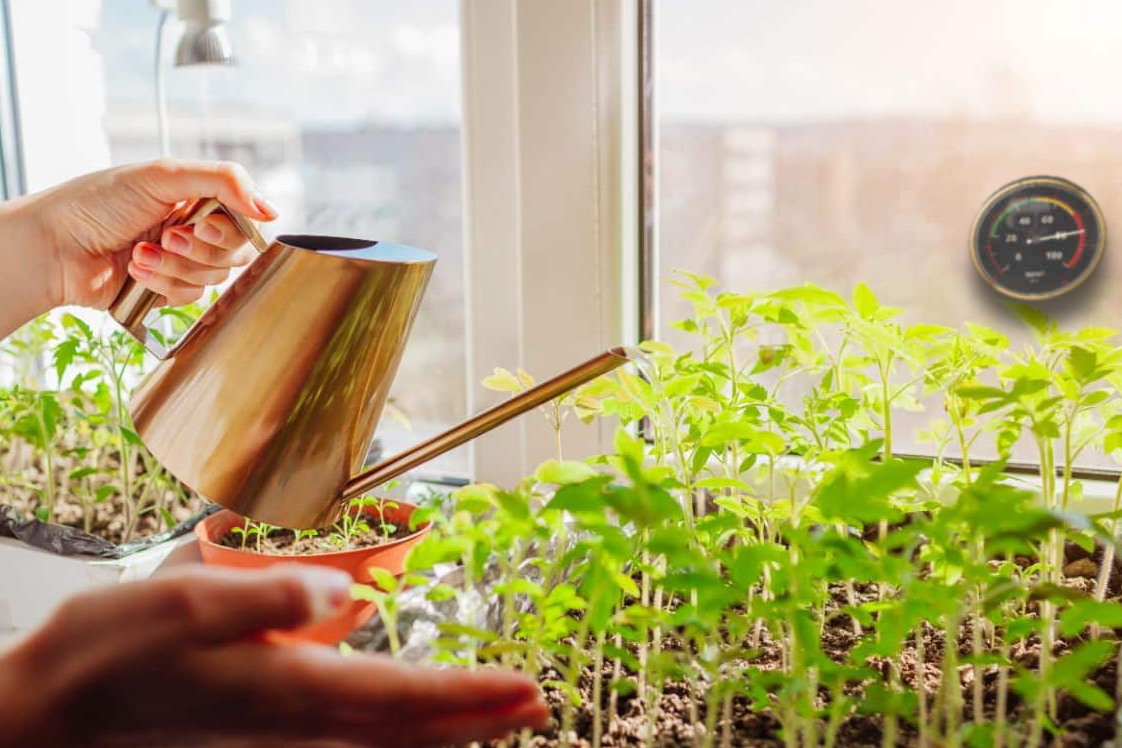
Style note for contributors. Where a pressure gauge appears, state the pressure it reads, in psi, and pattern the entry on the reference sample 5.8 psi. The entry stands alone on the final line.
80 psi
